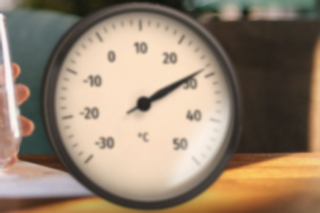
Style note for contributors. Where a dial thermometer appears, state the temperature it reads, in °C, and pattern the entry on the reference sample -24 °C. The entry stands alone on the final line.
28 °C
